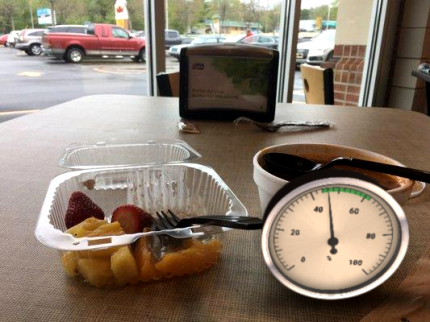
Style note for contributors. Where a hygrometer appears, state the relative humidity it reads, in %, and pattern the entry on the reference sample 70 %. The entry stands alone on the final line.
46 %
